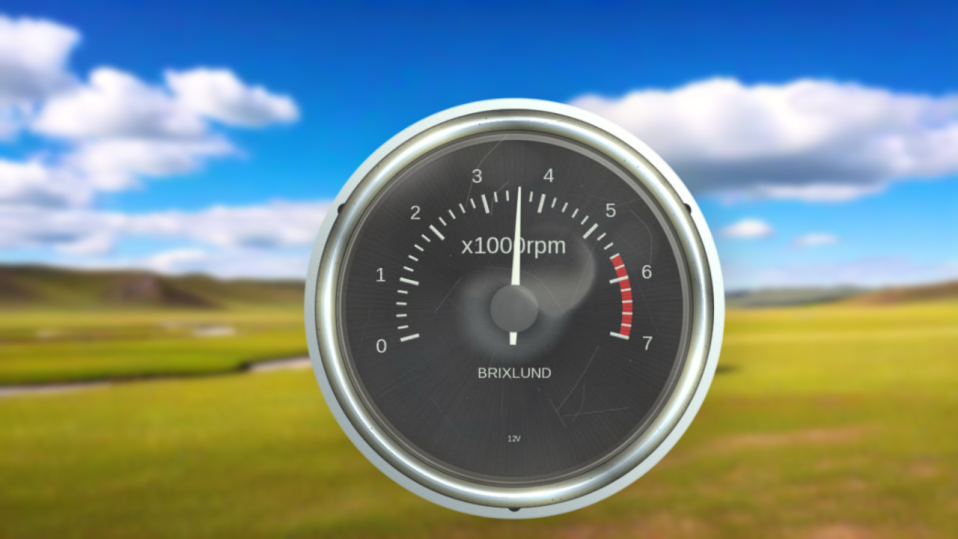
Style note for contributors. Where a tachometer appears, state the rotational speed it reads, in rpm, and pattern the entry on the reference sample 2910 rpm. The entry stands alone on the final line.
3600 rpm
